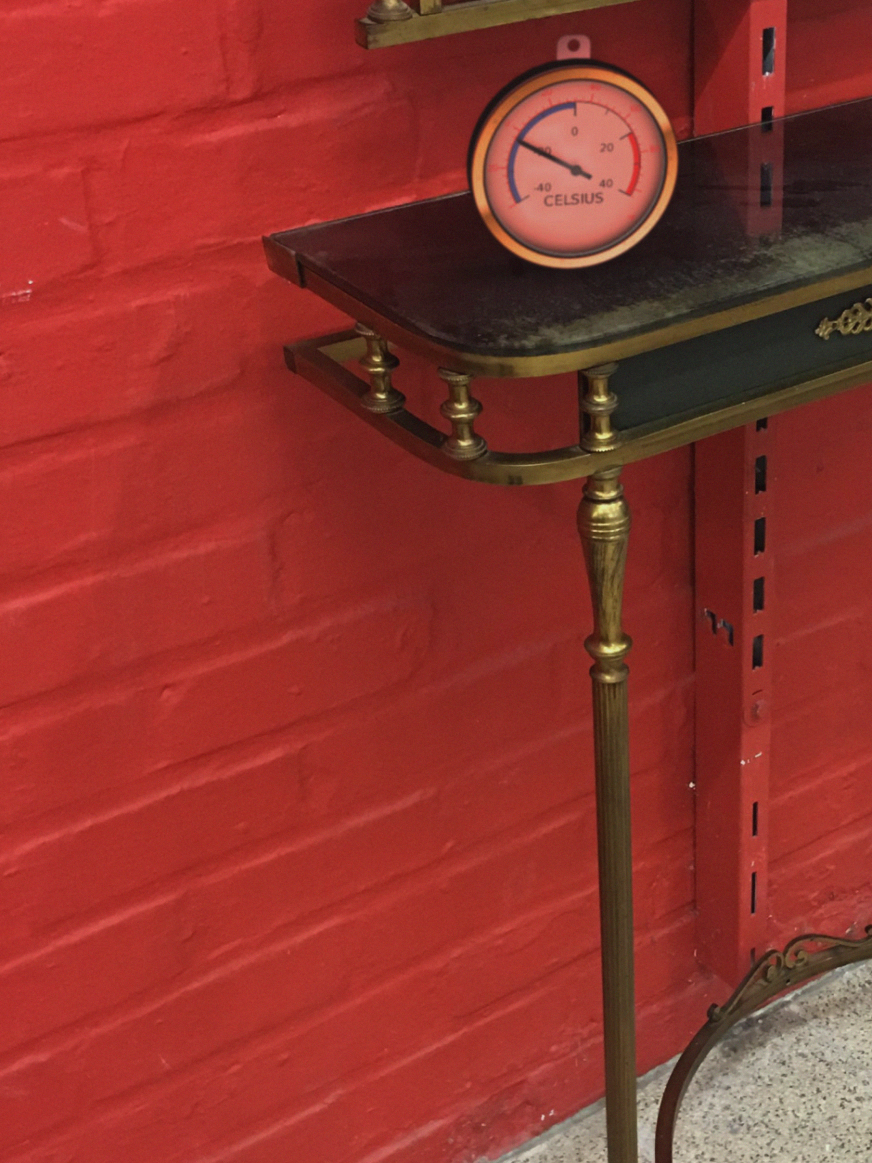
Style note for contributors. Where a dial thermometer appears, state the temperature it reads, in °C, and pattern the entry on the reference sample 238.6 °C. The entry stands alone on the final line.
-20 °C
